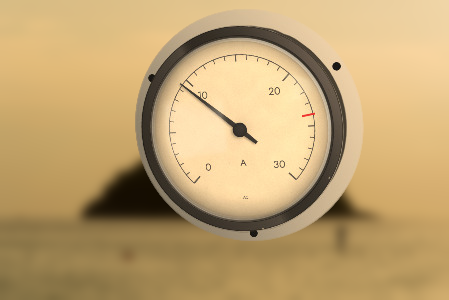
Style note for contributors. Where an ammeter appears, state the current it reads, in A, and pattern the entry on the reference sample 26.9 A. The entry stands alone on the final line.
9.5 A
